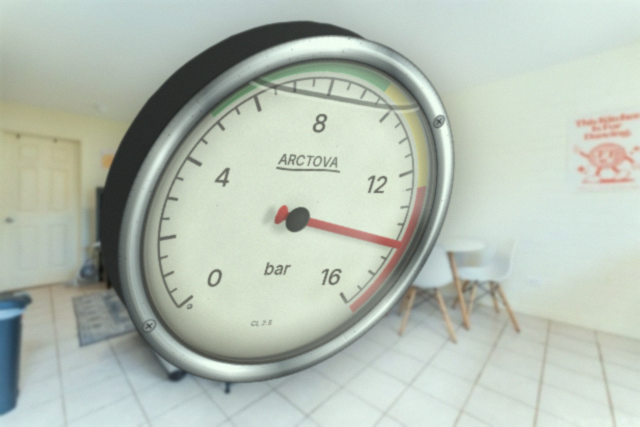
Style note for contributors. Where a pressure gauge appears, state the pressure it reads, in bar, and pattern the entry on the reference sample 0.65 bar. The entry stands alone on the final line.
14 bar
